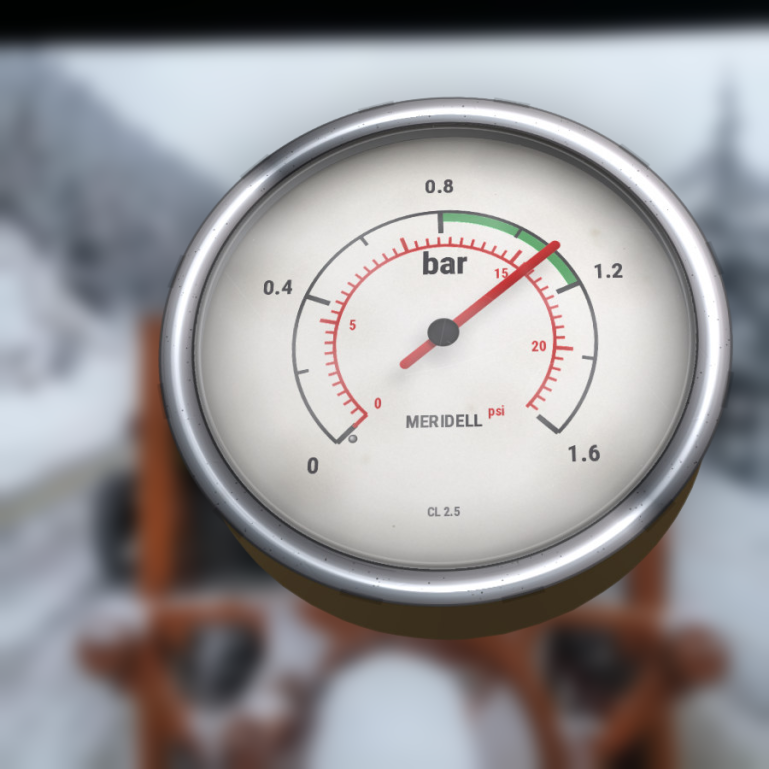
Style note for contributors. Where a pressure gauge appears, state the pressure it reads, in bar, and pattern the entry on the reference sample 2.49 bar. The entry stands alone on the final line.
1.1 bar
